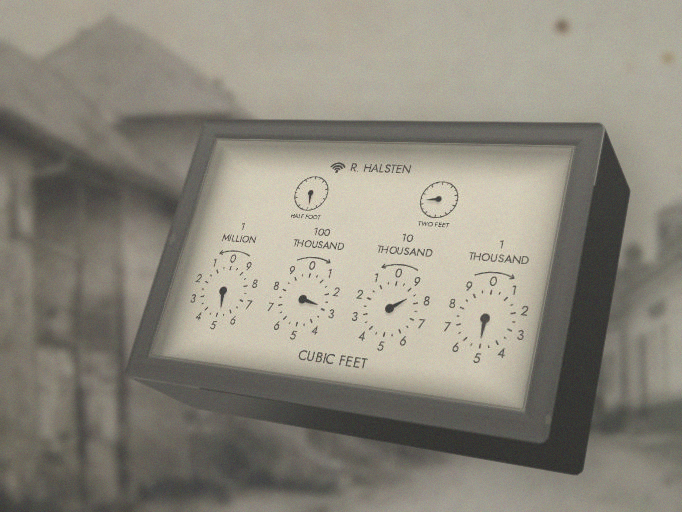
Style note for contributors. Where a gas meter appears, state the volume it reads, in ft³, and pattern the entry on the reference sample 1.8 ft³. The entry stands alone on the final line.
528500 ft³
